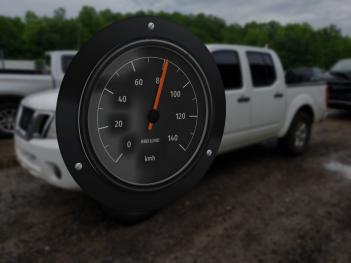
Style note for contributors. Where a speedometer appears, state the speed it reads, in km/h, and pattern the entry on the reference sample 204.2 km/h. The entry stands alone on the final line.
80 km/h
